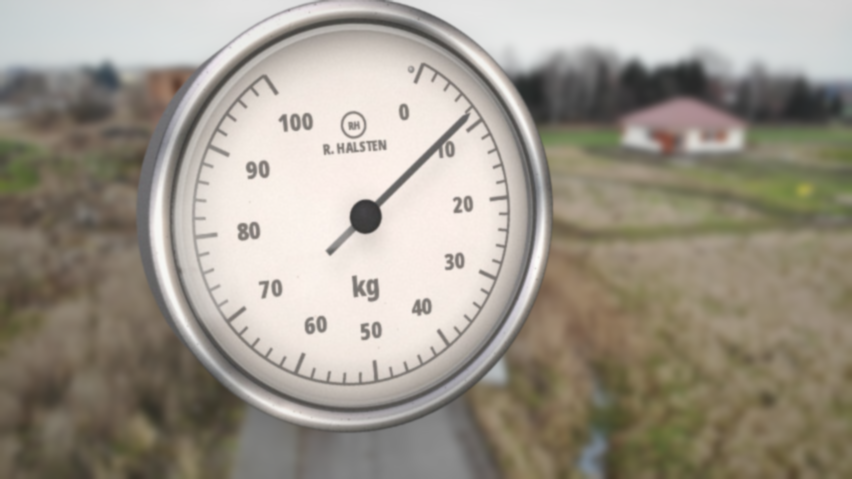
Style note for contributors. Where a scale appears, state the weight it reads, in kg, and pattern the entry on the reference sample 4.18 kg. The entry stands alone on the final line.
8 kg
